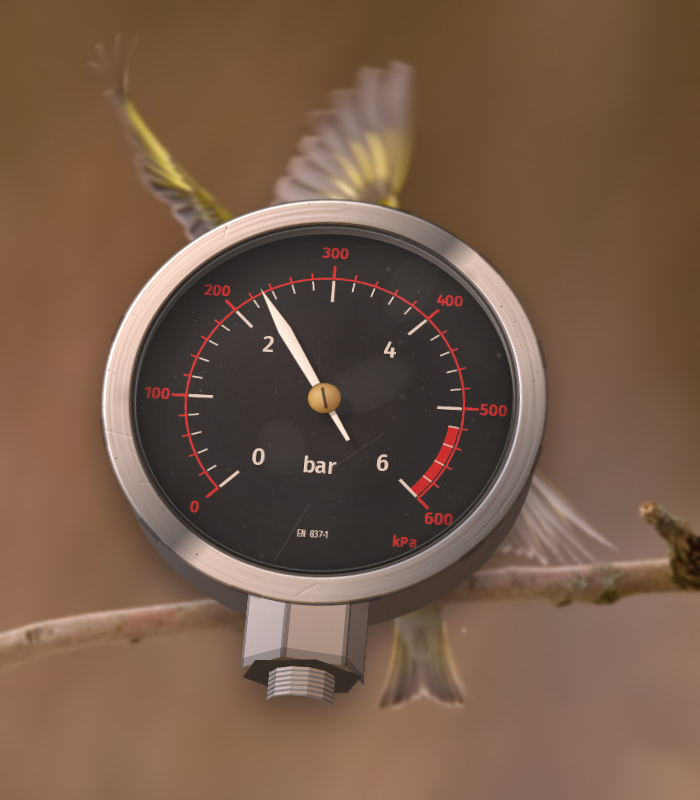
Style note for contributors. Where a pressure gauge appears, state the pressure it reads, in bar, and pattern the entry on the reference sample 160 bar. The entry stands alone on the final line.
2.3 bar
